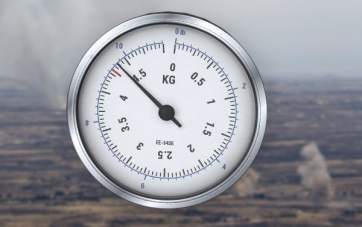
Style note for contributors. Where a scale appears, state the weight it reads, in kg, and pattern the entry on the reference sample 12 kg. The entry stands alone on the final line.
4.4 kg
